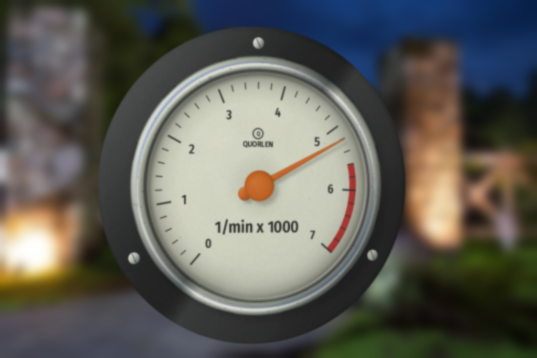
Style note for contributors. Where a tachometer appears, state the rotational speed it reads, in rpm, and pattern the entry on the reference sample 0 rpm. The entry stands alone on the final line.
5200 rpm
